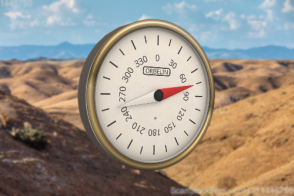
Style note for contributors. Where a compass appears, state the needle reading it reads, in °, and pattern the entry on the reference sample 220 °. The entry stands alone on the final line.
75 °
